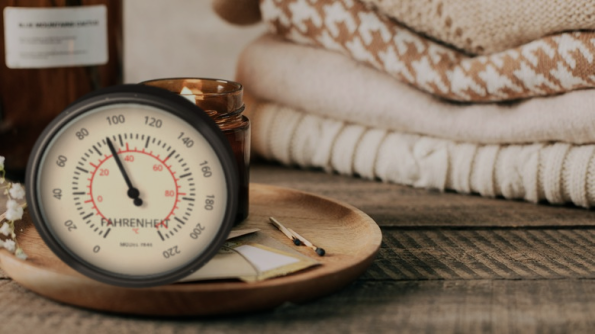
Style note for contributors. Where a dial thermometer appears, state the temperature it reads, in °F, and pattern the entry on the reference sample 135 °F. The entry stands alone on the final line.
92 °F
